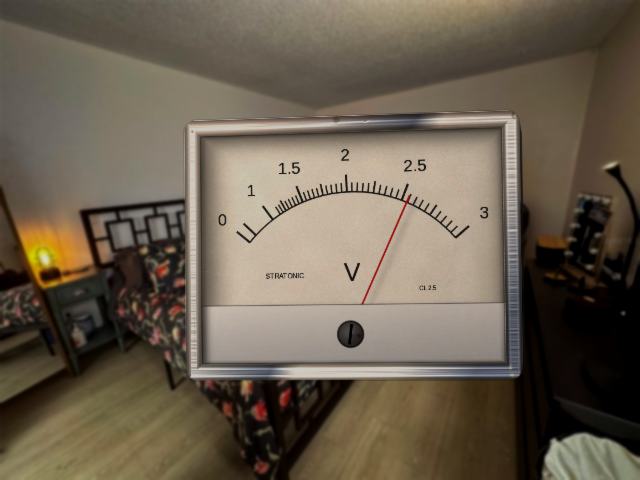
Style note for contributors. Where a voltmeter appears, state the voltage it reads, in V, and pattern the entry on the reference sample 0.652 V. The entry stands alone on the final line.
2.55 V
